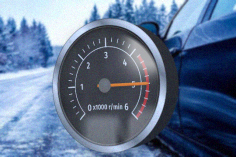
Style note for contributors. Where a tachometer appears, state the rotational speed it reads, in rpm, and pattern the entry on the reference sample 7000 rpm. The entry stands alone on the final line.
5000 rpm
